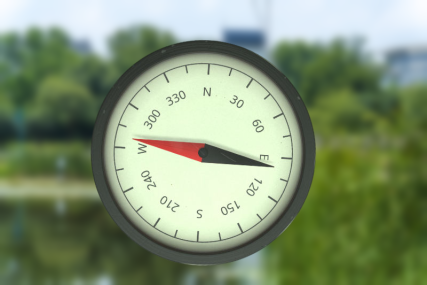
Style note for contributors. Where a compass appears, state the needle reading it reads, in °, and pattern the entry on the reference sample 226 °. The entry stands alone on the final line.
277.5 °
